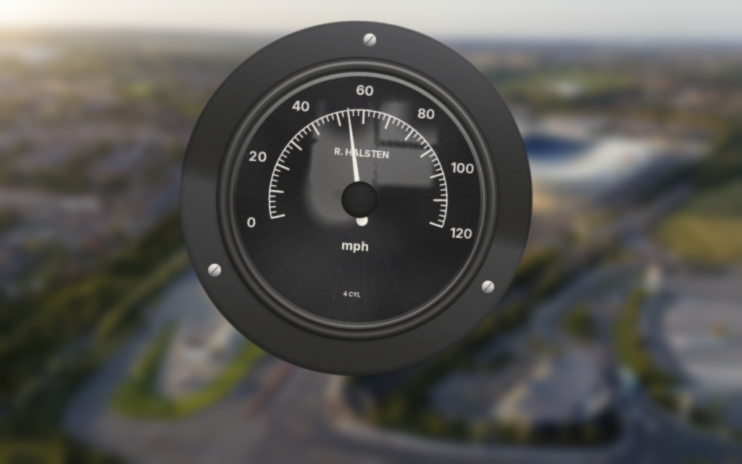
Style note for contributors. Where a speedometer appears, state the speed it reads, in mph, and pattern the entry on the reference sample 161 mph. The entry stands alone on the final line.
54 mph
